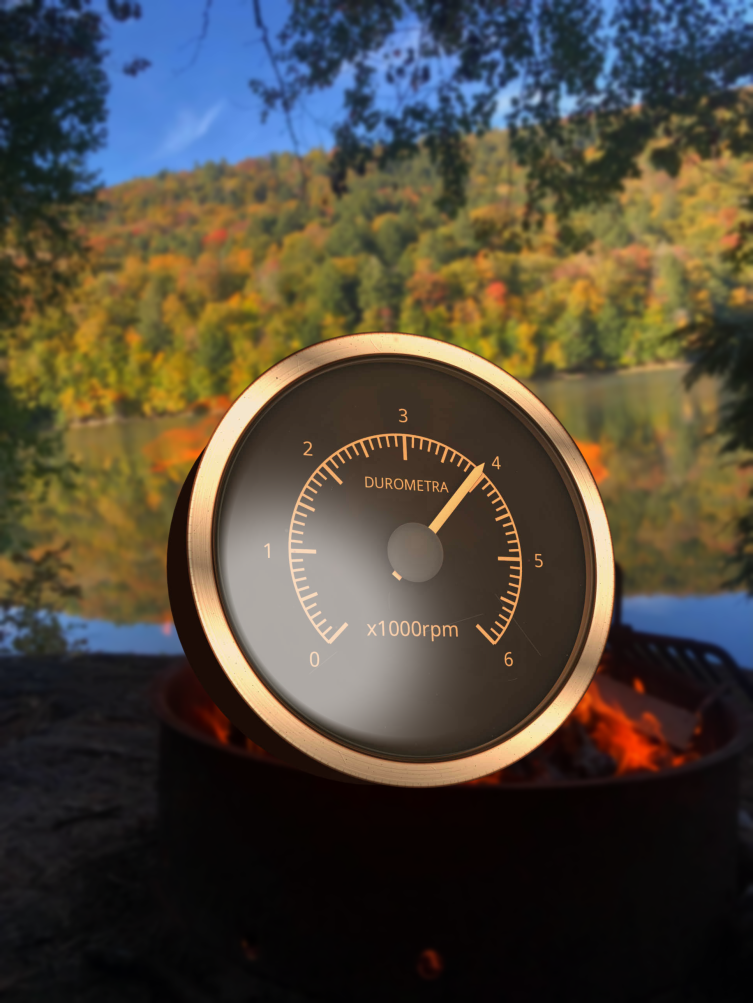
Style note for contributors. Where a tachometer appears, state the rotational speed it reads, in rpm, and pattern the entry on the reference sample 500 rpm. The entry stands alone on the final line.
3900 rpm
